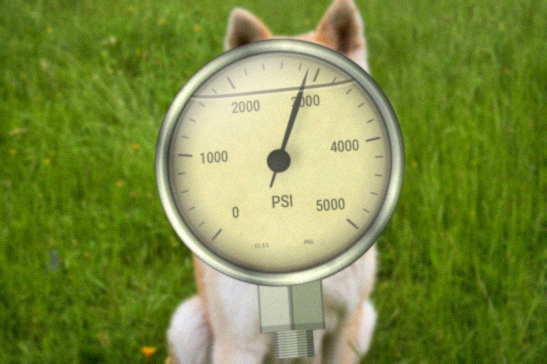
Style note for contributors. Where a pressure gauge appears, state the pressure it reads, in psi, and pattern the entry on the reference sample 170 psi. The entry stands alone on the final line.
2900 psi
